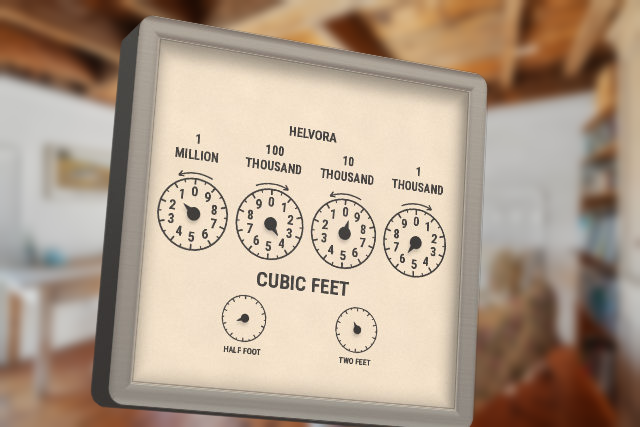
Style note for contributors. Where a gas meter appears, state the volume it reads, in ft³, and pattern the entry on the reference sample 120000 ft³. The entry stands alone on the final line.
139600 ft³
